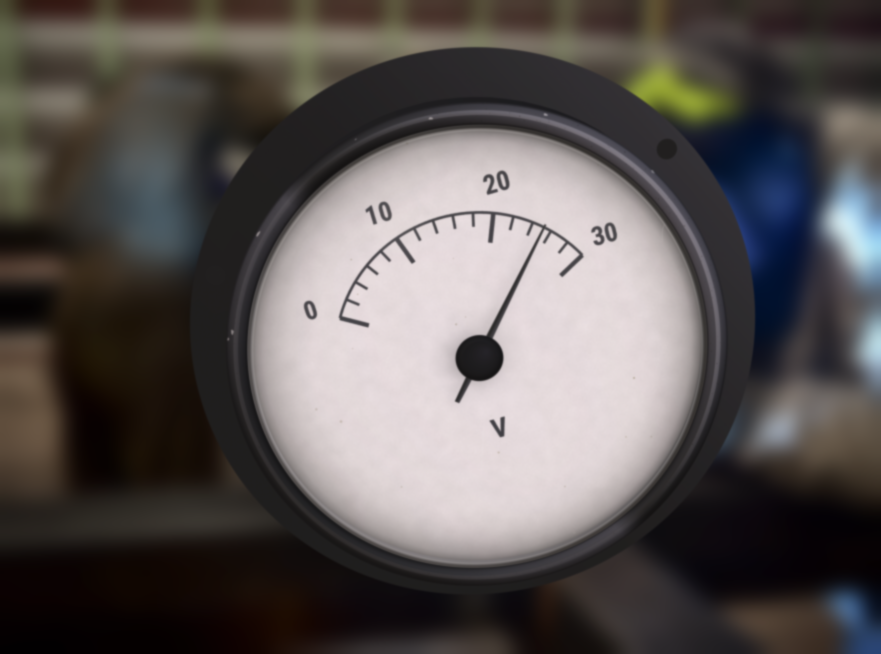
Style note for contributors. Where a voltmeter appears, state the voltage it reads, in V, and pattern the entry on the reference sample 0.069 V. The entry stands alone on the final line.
25 V
